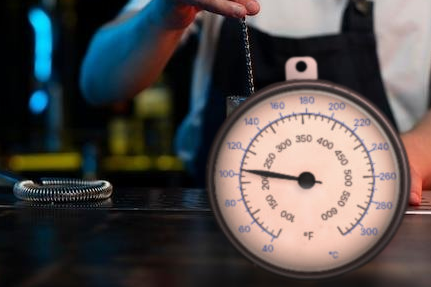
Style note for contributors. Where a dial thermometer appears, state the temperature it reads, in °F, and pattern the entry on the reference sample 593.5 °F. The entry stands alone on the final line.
220 °F
